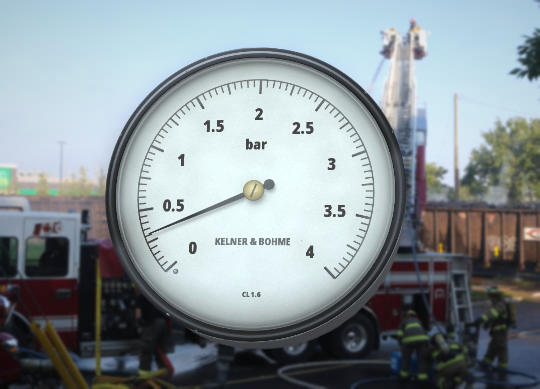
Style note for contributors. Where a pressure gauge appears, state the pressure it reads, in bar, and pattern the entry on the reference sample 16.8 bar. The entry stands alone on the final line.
0.3 bar
